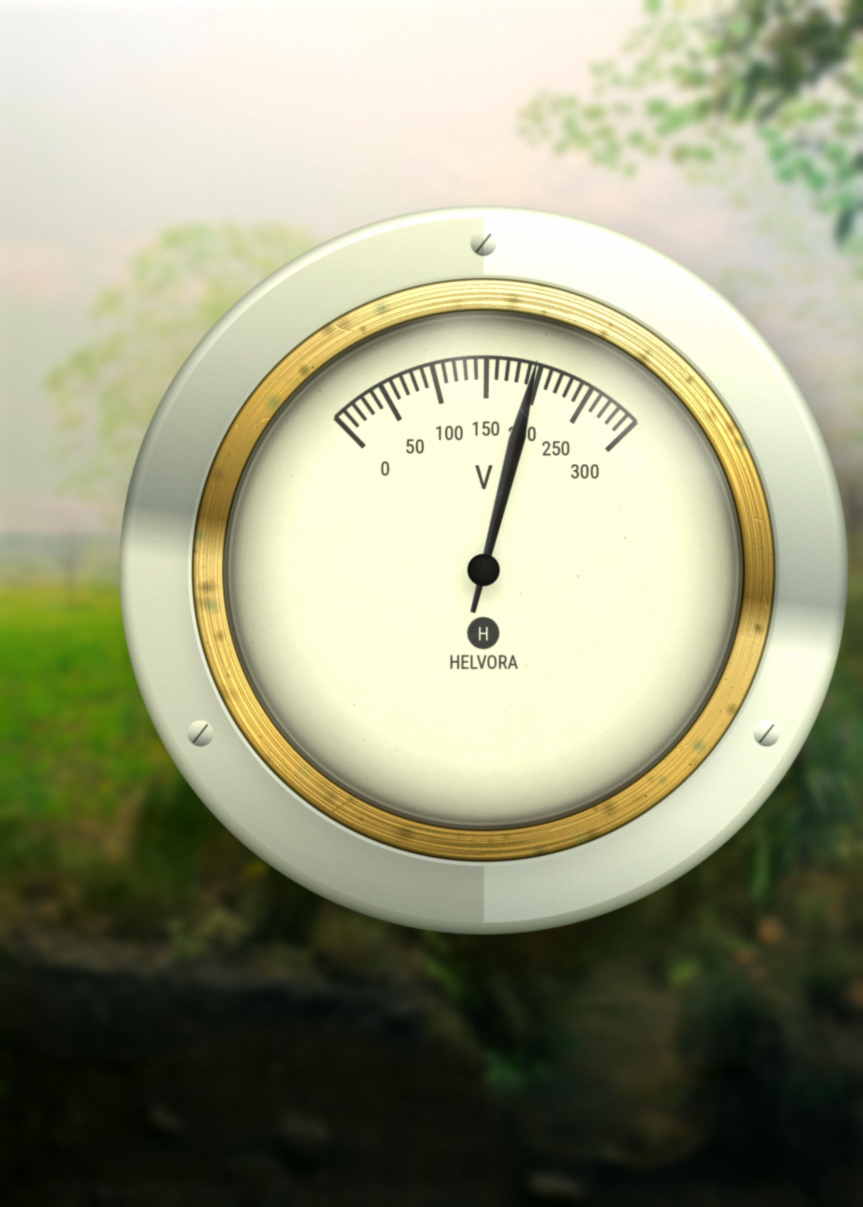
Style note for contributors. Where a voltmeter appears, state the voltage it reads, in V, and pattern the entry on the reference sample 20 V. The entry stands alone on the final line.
195 V
